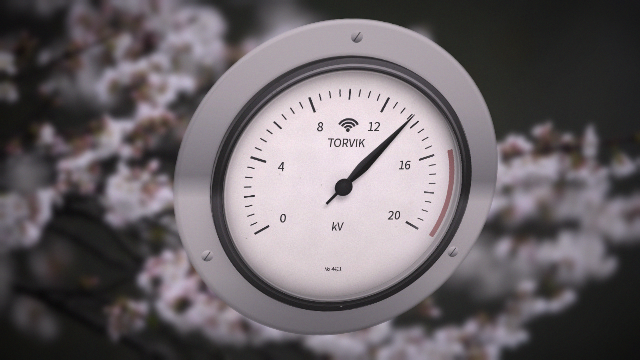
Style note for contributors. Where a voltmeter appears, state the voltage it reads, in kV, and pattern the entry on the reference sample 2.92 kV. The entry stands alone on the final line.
13.5 kV
